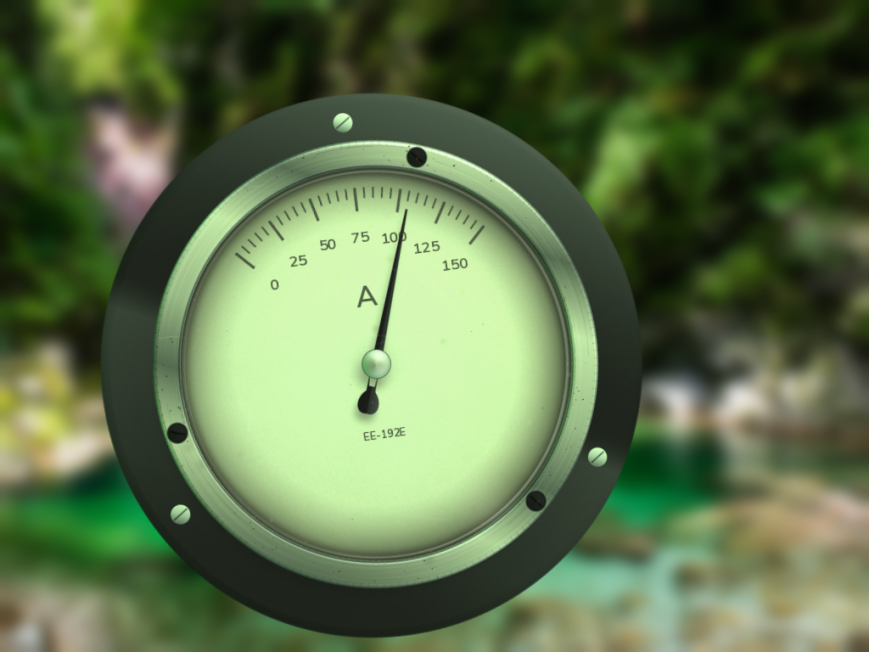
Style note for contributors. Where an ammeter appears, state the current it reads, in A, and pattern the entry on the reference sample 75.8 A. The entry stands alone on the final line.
105 A
